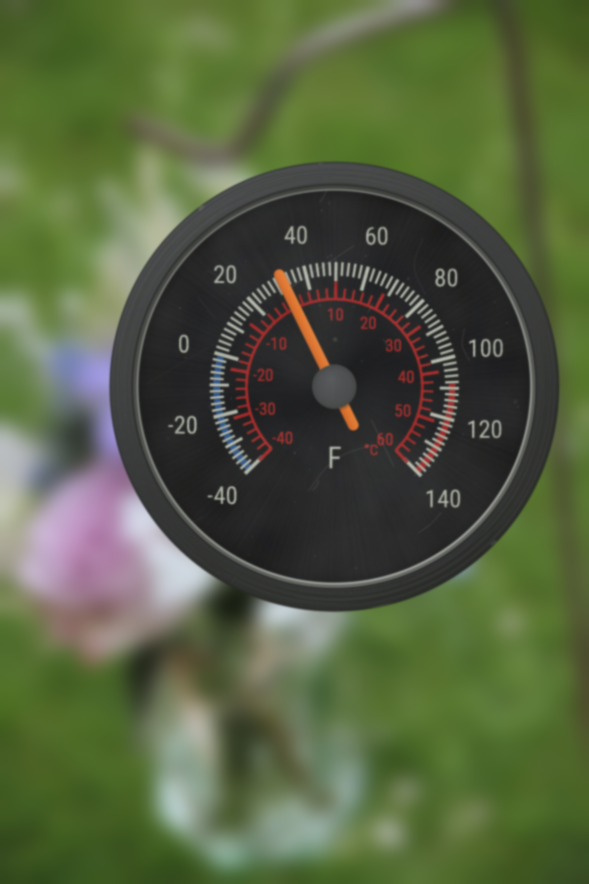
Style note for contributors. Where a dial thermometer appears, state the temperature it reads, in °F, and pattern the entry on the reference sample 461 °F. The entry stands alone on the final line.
32 °F
